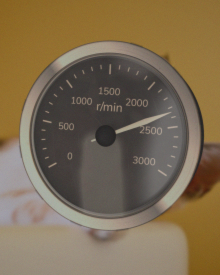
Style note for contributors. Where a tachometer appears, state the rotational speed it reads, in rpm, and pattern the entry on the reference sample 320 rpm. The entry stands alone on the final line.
2350 rpm
